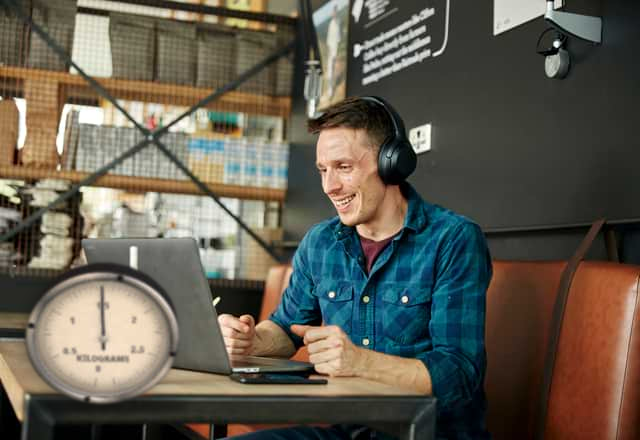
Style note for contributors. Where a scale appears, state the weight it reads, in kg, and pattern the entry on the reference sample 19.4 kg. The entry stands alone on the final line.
1.5 kg
